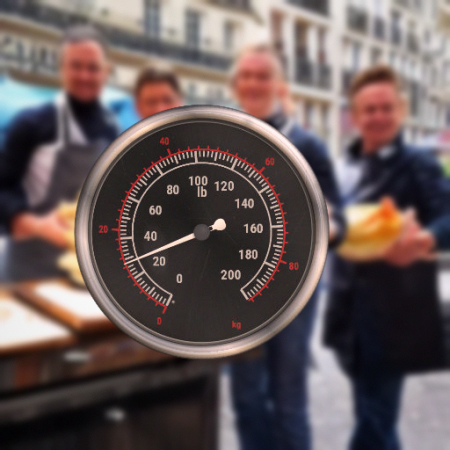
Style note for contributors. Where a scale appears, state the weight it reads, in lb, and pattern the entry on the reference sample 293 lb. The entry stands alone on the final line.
28 lb
